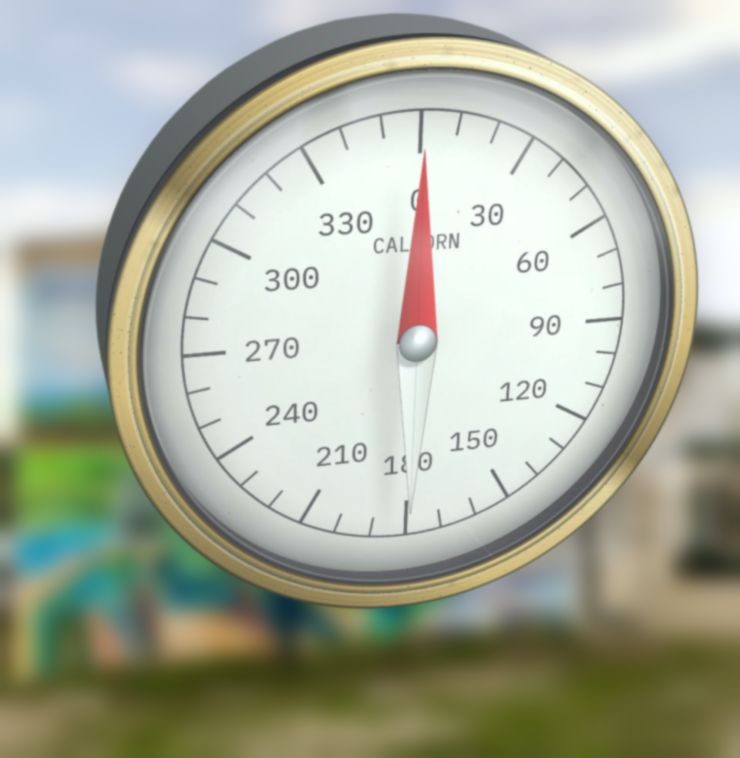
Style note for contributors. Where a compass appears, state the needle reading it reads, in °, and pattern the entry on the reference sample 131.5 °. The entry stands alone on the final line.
0 °
